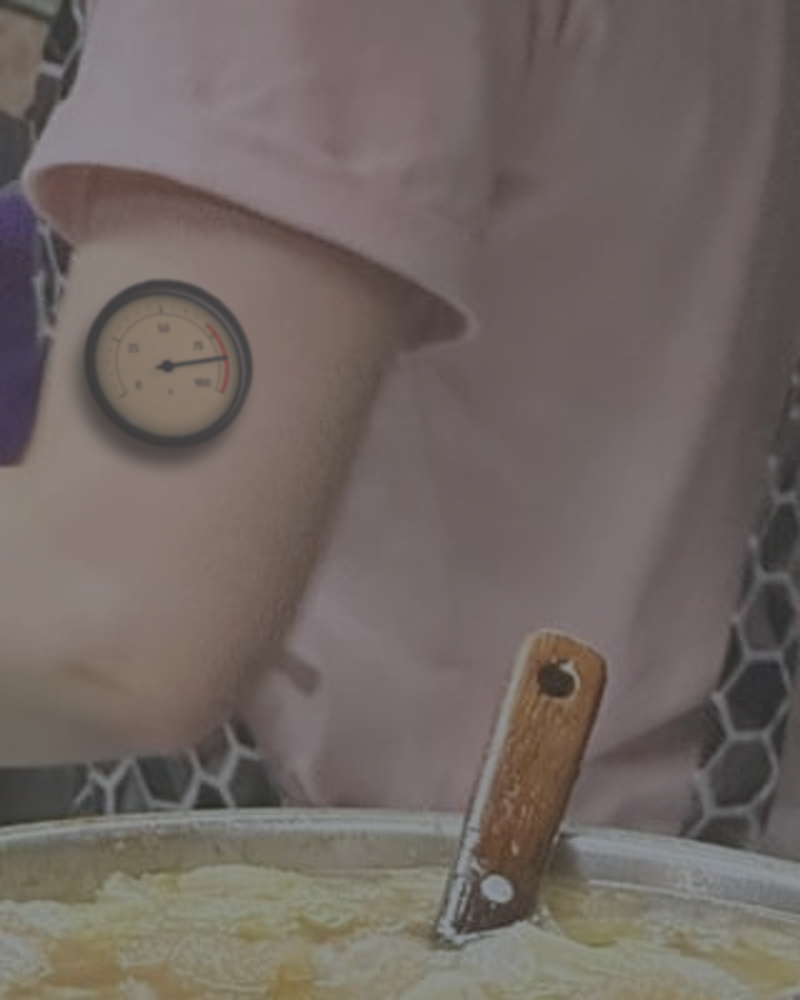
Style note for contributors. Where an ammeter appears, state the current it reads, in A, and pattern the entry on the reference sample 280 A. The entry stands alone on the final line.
85 A
